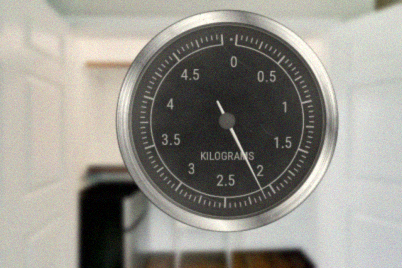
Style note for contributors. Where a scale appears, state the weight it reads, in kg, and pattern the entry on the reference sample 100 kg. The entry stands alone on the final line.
2.1 kg
